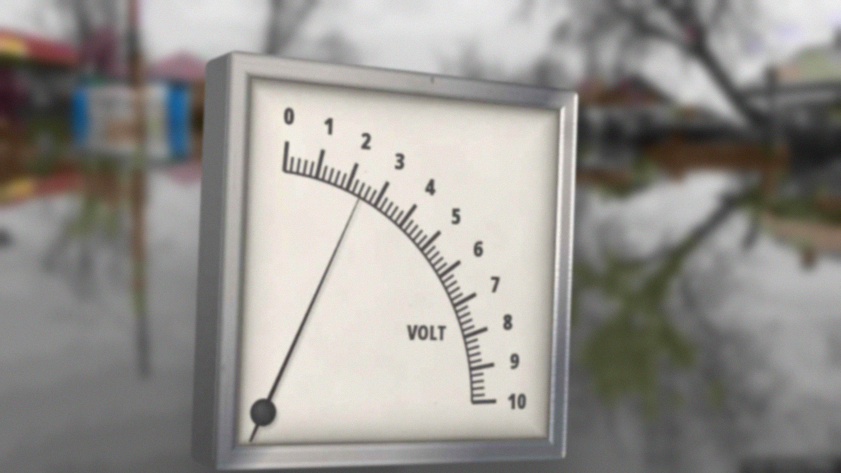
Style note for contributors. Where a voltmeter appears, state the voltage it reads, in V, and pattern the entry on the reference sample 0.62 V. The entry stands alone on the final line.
2.4 V
